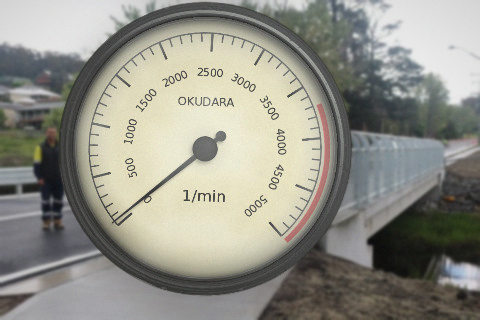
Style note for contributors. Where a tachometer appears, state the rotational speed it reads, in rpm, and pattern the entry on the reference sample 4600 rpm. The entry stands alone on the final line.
50 rpm
